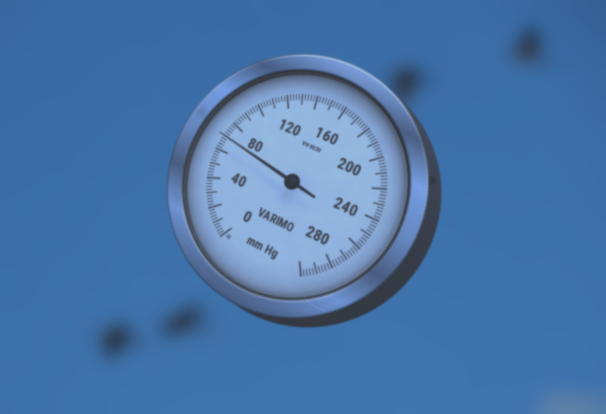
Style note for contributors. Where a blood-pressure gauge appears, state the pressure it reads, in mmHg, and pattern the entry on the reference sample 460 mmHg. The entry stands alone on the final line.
70 mmHg
